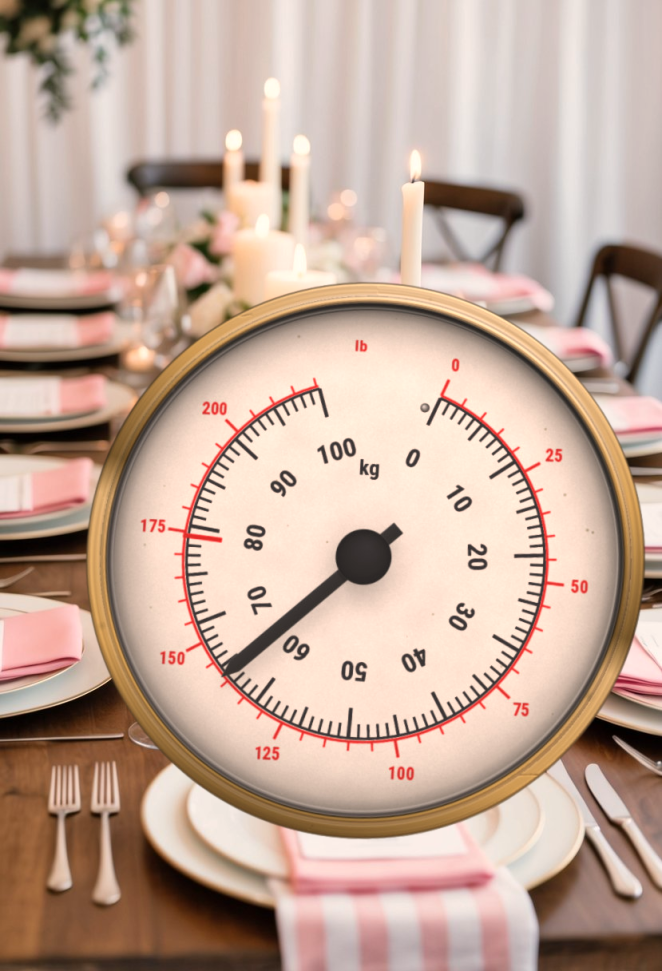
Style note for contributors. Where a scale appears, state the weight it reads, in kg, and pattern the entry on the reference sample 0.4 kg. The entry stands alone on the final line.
64 kg
